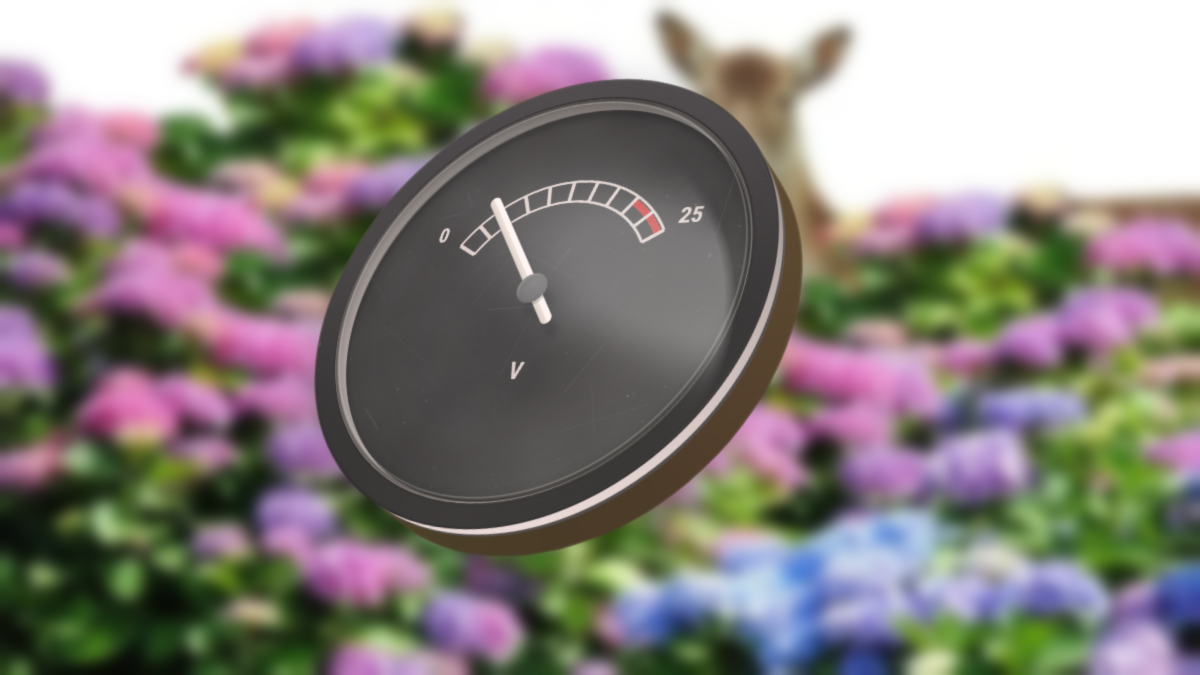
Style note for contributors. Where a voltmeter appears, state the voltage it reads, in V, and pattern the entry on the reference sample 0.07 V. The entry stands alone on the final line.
5 V
